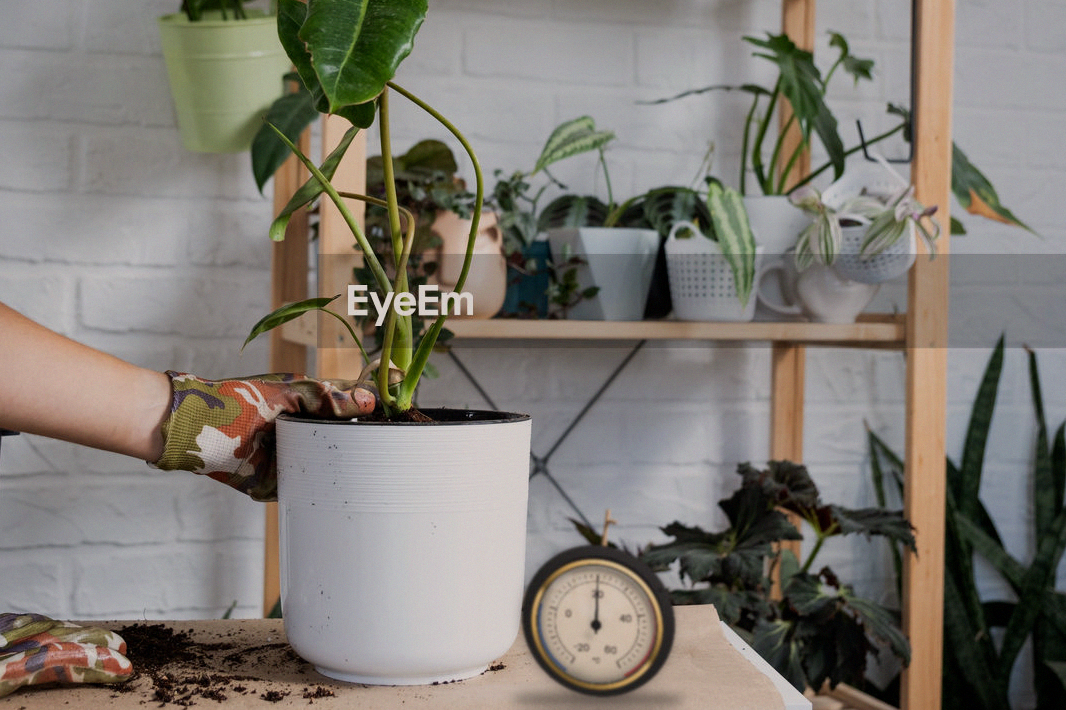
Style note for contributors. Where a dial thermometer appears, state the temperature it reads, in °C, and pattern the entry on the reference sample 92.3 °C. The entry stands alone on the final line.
20 °C
